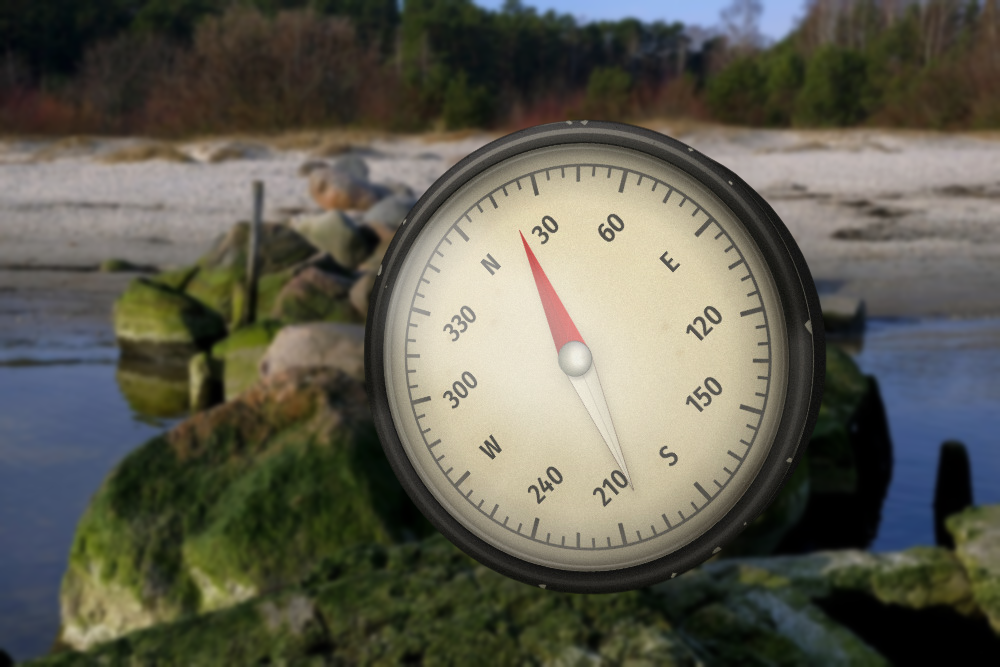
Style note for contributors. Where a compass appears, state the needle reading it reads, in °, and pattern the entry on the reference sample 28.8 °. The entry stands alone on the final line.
20 °
